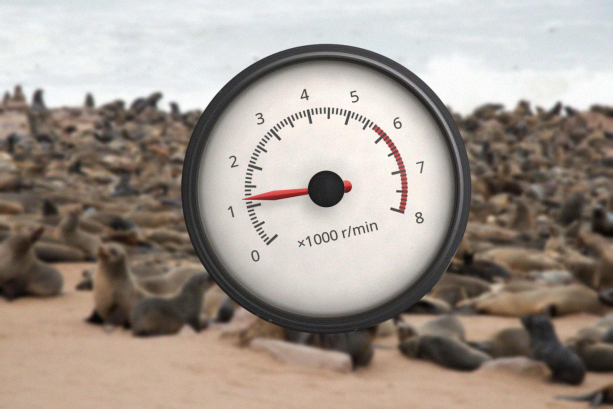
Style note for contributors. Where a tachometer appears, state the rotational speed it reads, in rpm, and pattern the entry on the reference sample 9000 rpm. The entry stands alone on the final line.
1200 rpm
